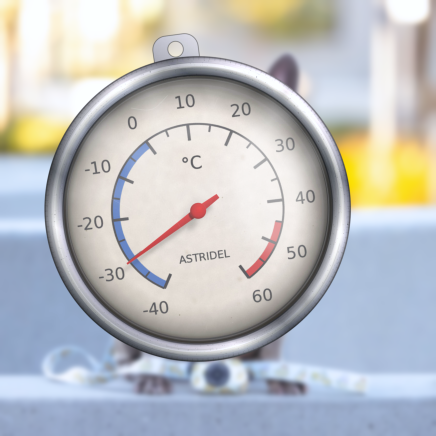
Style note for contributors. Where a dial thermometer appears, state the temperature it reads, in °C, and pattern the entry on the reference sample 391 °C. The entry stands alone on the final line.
-30 °C
